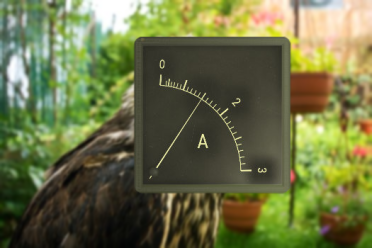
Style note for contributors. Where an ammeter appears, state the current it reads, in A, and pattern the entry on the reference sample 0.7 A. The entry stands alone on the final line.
1.5 A
